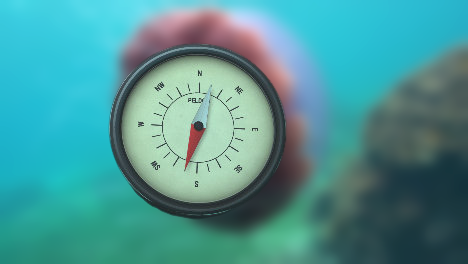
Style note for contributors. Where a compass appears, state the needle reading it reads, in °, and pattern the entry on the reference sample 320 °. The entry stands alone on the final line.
195 °
